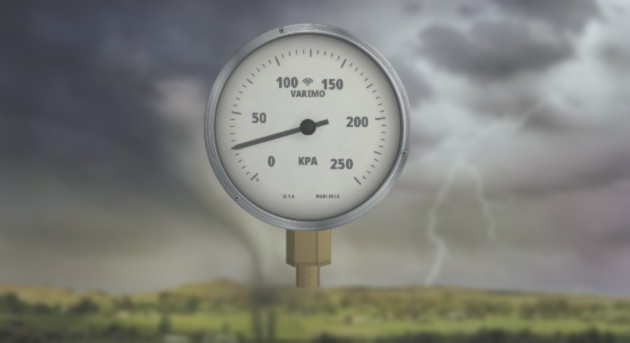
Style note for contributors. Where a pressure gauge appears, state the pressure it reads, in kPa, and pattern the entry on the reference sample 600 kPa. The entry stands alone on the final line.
25 kPa
